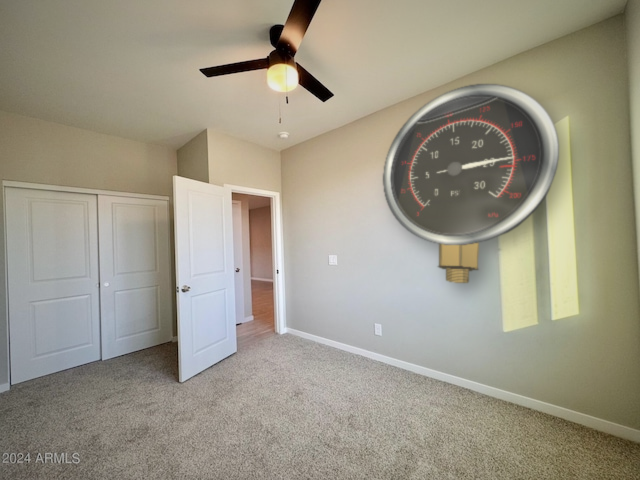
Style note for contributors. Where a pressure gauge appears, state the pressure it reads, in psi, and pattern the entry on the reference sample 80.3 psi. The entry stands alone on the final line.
25 psi
